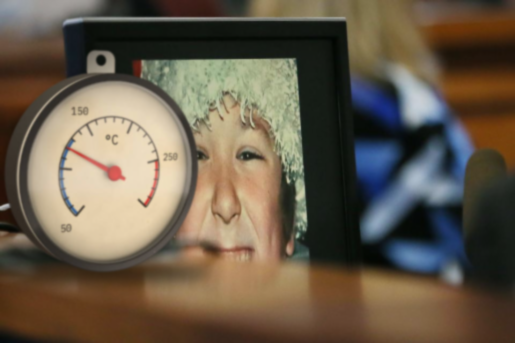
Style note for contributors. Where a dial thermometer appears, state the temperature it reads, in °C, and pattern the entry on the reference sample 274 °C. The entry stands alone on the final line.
120 °C
